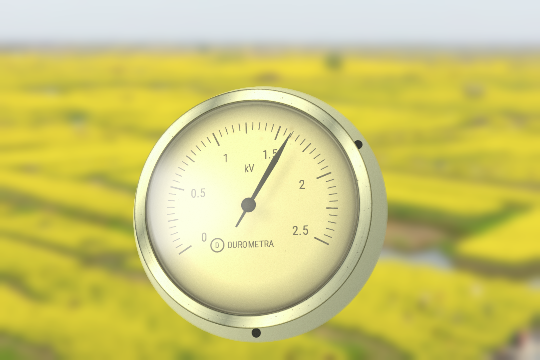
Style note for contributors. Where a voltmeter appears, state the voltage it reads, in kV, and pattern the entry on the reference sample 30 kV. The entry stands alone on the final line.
1.6 kV
